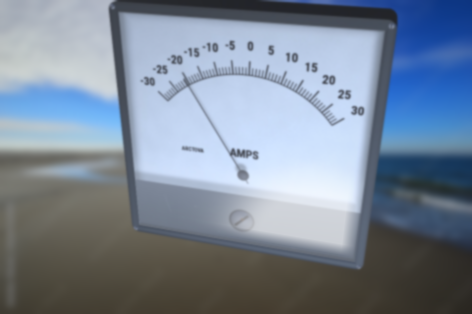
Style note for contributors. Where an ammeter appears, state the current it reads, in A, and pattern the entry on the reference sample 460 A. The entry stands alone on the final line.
-20 A
